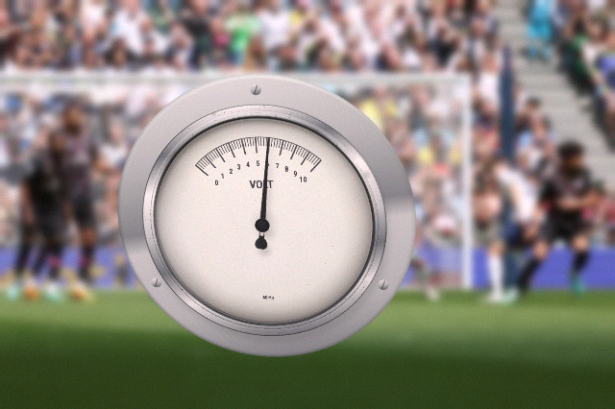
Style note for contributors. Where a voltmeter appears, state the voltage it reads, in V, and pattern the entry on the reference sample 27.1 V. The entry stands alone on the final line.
6 V
